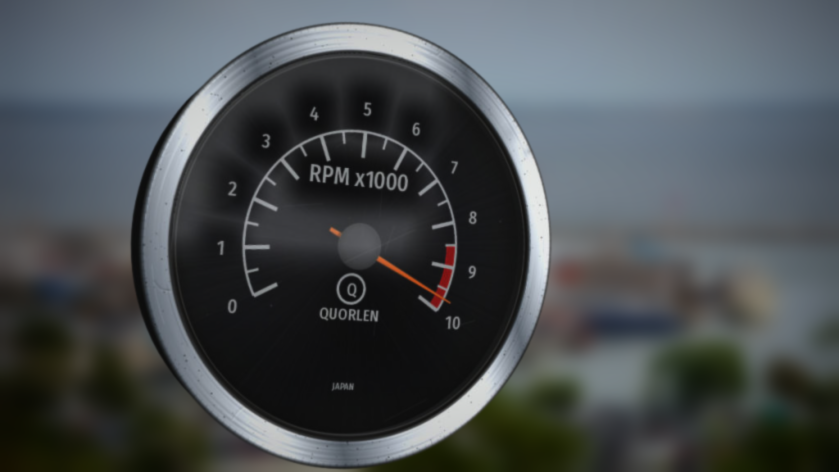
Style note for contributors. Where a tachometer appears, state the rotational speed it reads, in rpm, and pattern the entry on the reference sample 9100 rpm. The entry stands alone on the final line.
9750 rpm
